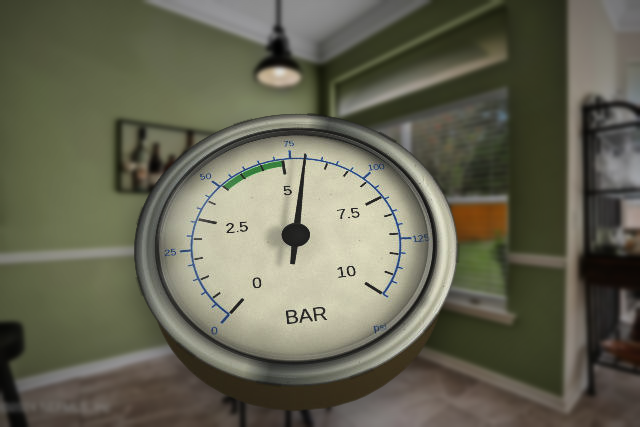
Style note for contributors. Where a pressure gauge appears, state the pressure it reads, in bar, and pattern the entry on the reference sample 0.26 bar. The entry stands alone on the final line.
5.5 bar
